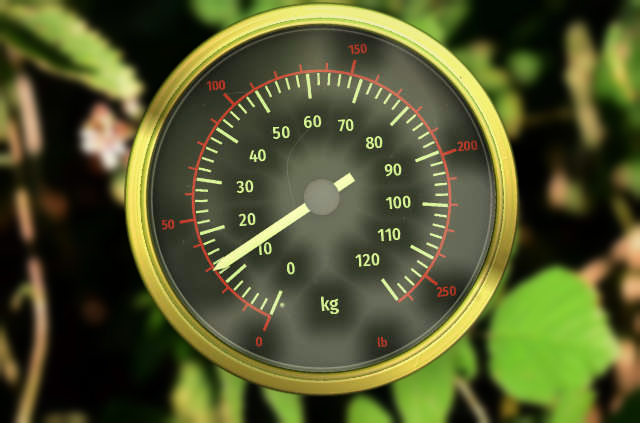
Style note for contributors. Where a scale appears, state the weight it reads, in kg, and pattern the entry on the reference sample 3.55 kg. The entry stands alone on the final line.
13 kg
